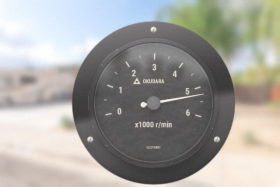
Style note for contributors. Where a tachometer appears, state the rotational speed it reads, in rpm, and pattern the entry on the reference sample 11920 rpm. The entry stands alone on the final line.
5250 rpm
